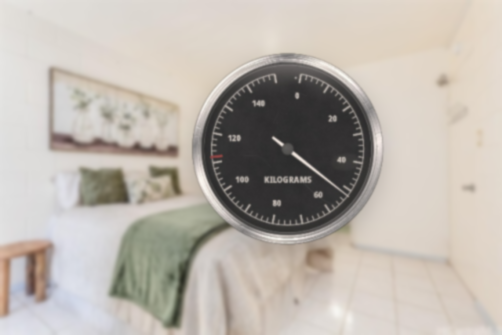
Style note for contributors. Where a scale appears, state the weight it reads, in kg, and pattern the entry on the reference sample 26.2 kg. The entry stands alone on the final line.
52 kg
